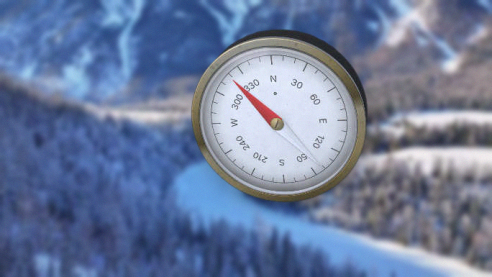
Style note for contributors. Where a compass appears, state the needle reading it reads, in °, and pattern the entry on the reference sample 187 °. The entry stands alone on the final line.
320 °
